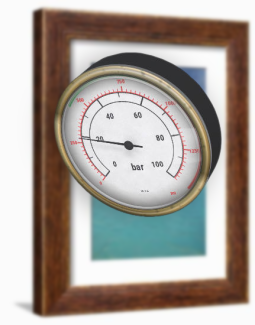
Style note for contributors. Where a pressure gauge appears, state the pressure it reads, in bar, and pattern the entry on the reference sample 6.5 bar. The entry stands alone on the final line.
20 bar
